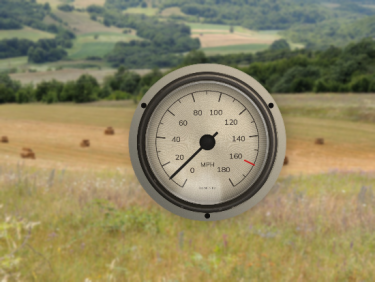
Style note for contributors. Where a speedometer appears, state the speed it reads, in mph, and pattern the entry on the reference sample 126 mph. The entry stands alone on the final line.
10 mph
